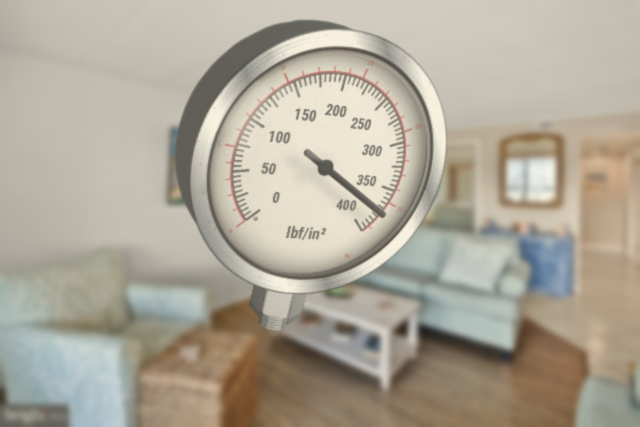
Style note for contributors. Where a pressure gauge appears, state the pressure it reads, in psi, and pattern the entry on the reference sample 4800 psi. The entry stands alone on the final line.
375 psi
